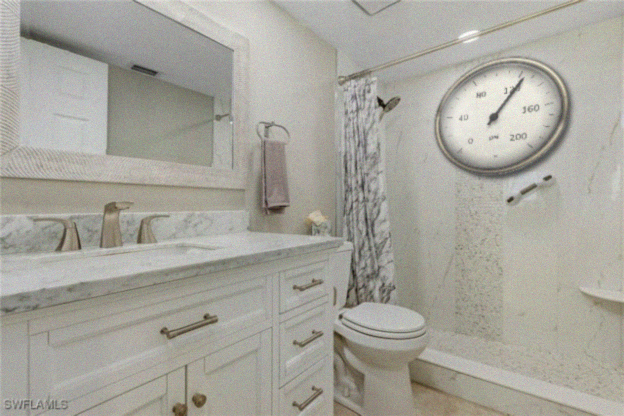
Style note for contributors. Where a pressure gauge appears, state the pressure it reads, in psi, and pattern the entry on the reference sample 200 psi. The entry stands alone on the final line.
125 psi
